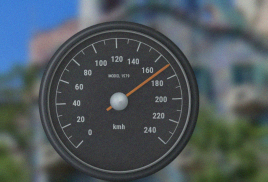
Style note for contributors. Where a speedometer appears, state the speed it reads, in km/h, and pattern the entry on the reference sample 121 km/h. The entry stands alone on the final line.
170 km/h
